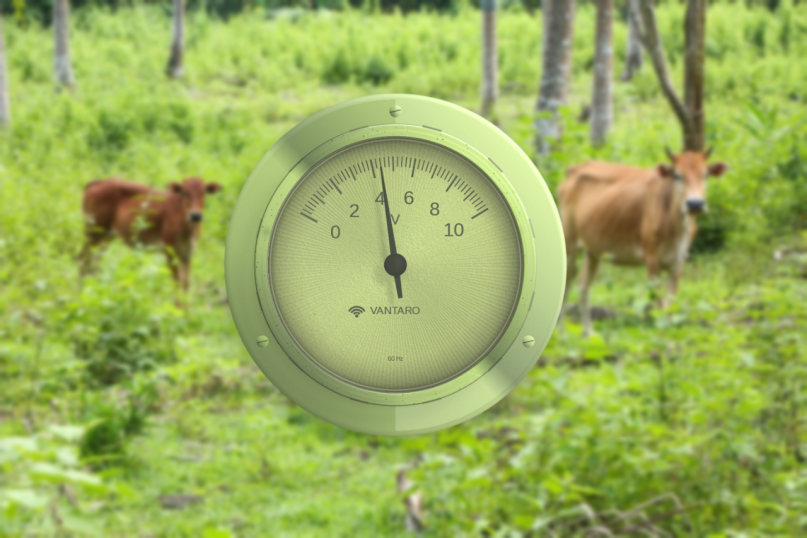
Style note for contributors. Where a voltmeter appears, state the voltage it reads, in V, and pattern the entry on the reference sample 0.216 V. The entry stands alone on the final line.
4.4 V
